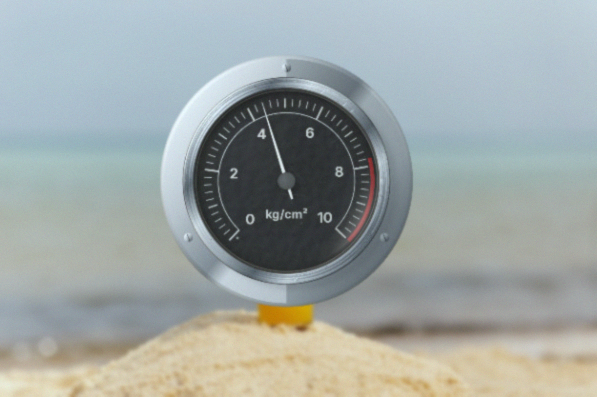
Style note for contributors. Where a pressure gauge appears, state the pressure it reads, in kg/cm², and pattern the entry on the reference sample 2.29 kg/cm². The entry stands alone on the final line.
4.4 kg/cm²
